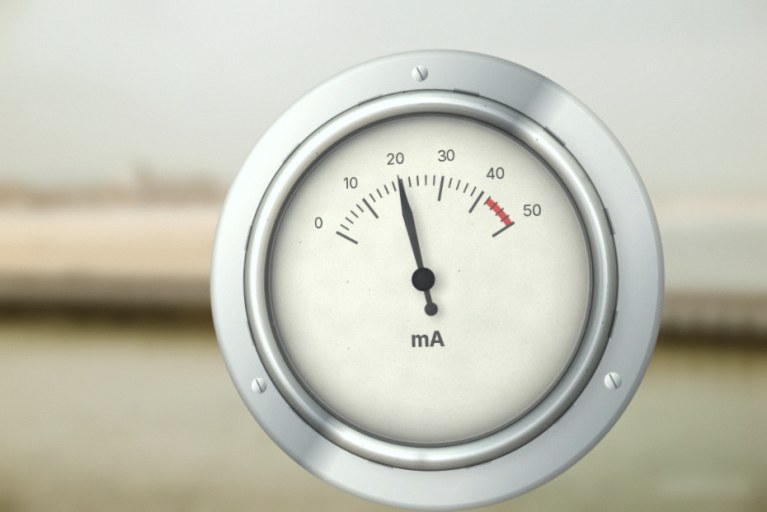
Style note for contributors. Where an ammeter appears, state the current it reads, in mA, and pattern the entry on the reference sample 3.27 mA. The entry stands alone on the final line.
20 mA
